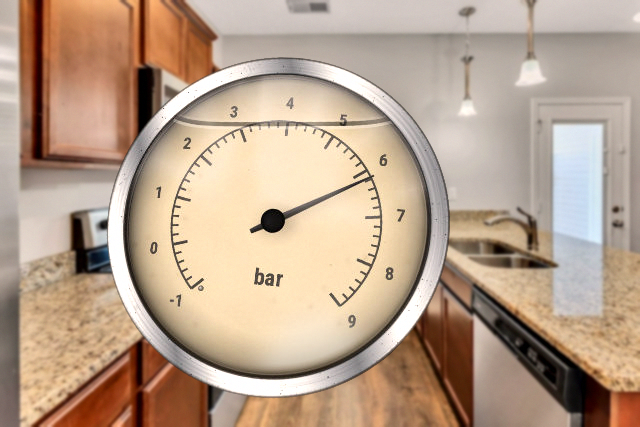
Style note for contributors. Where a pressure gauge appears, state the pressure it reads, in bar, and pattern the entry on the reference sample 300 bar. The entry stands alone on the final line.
6.2 bar
